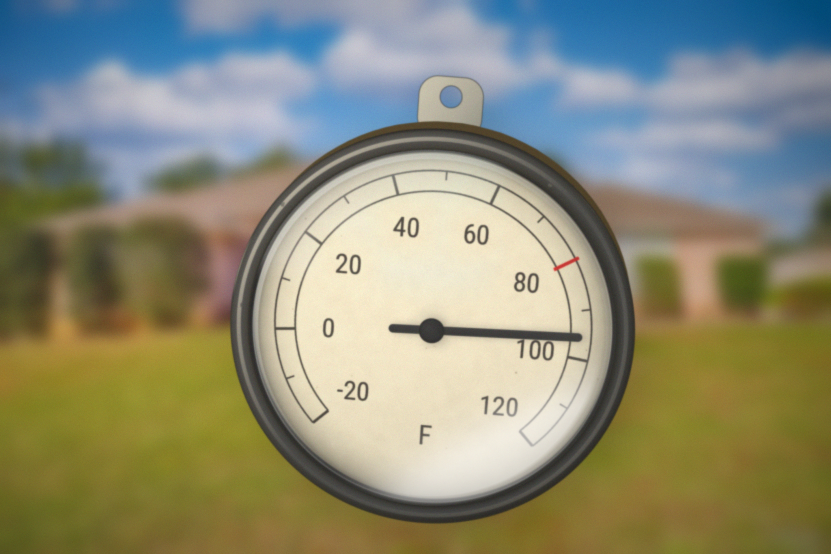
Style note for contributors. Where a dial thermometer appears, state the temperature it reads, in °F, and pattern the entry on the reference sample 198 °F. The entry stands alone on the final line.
95 °F
